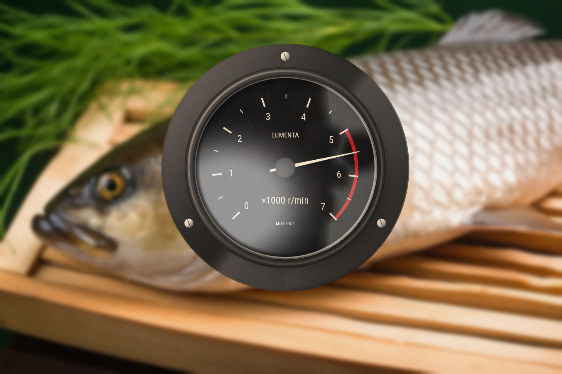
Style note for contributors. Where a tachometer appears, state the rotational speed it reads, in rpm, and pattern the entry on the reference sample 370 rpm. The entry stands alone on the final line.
5500 rpm
